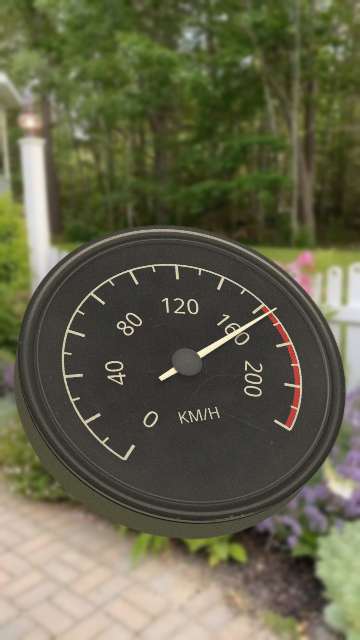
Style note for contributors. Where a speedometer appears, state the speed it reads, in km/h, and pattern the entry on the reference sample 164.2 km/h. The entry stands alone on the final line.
165 km/h
